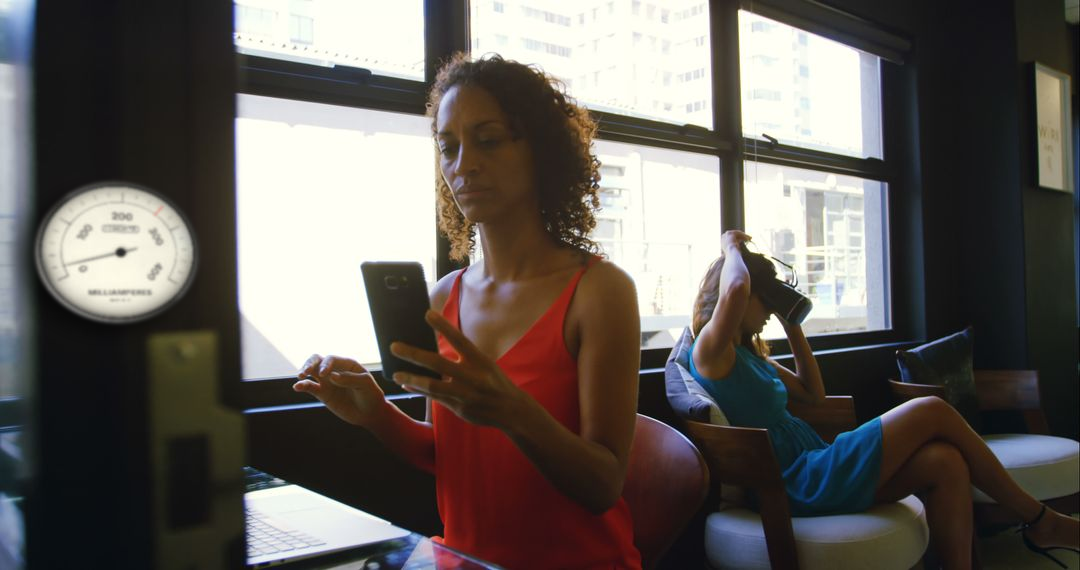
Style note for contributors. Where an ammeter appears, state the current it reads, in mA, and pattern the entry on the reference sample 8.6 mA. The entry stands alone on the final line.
20 mA
